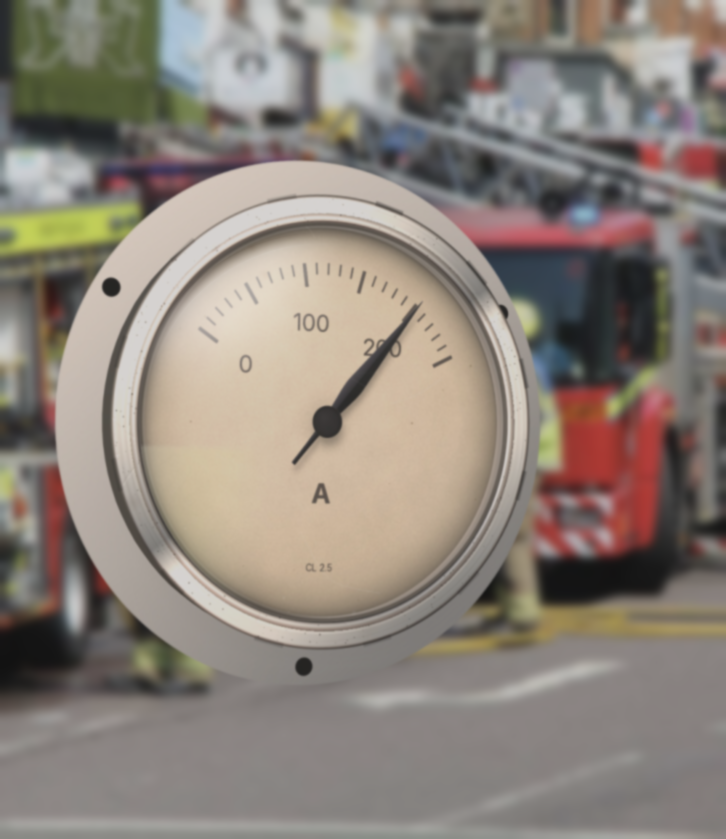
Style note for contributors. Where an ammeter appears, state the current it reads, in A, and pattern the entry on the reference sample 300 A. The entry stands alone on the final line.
200 A
